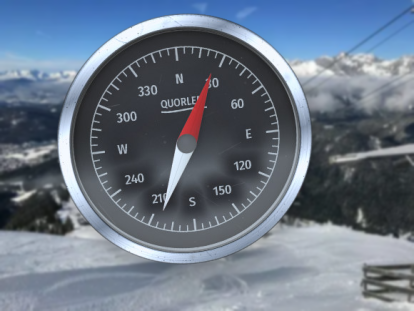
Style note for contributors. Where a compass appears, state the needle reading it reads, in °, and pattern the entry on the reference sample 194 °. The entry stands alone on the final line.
25 °
